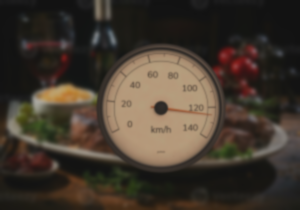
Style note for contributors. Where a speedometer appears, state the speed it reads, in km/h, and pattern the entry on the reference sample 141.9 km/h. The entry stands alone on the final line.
125 km/h
